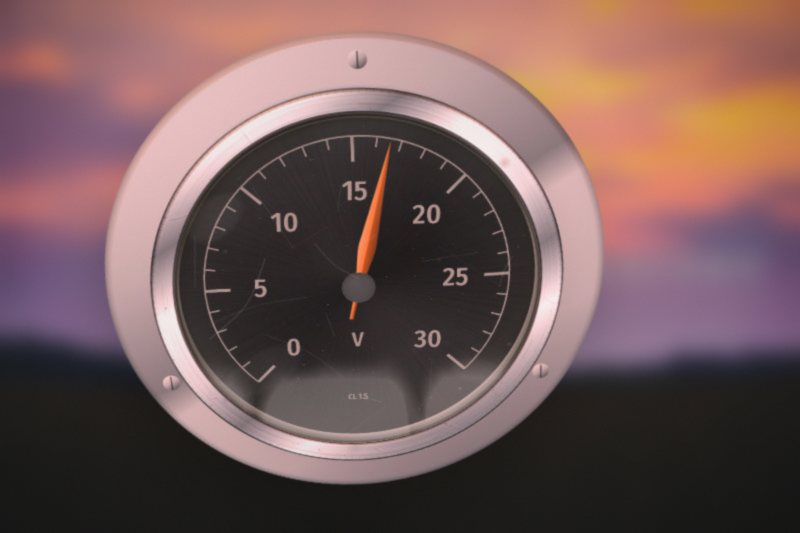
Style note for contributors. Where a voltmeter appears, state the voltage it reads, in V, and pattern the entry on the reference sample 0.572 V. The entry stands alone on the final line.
16.5 V
